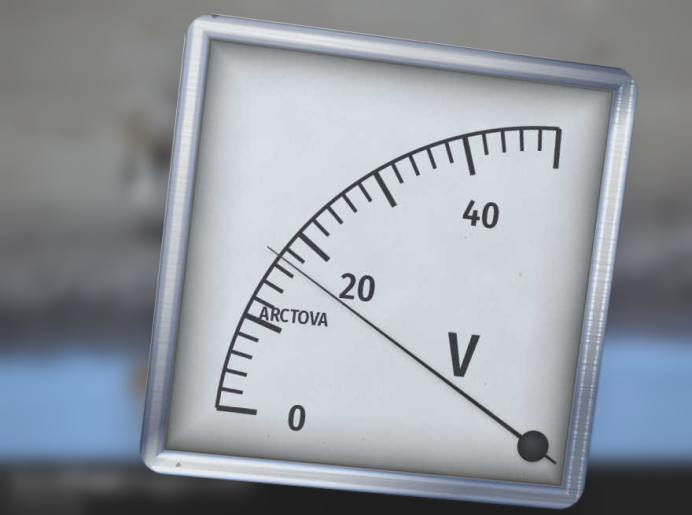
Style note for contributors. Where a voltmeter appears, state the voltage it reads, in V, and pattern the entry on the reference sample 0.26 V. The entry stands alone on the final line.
17 V
